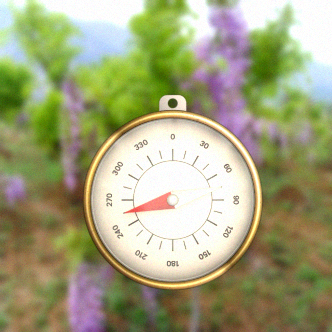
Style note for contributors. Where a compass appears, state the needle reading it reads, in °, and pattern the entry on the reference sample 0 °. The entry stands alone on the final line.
255 °
